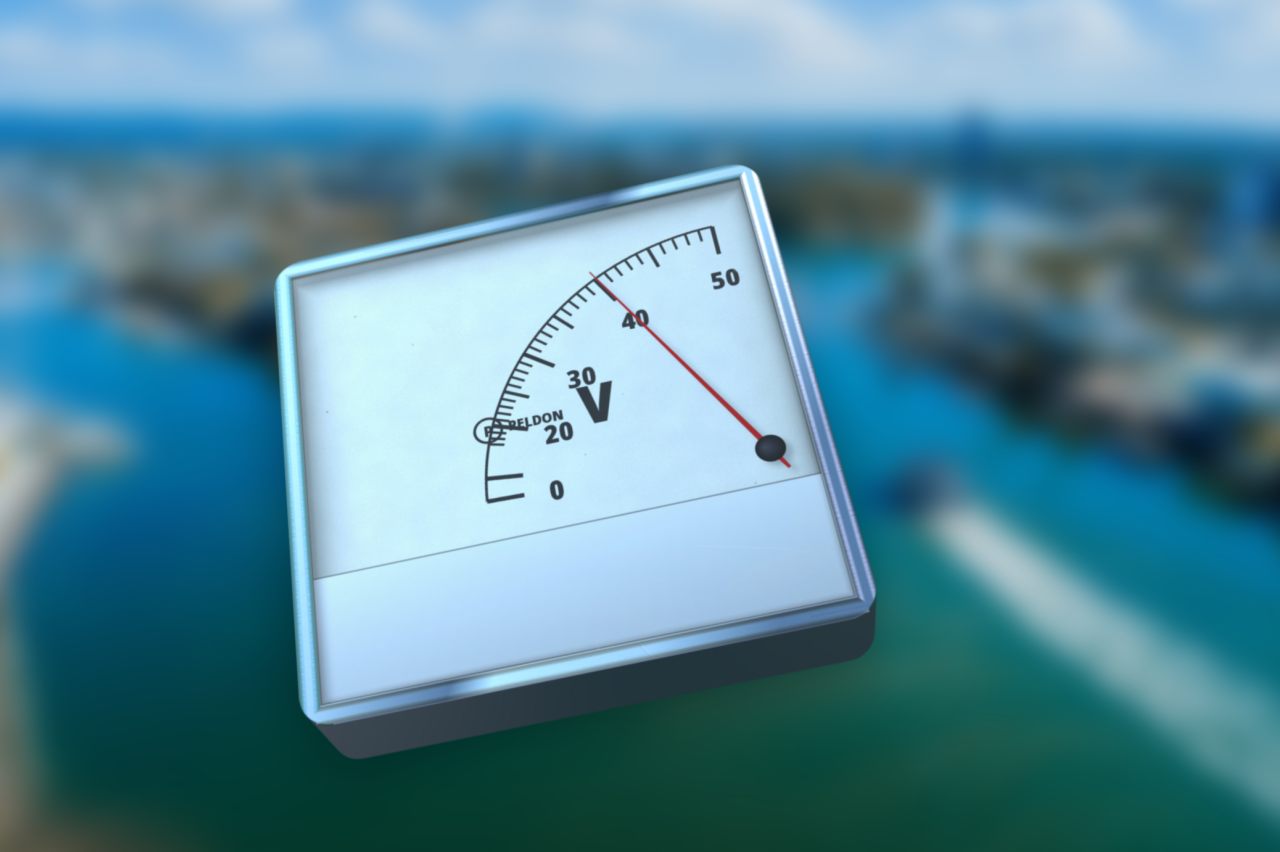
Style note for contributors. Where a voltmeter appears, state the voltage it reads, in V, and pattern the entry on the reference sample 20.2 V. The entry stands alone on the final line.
40 V
